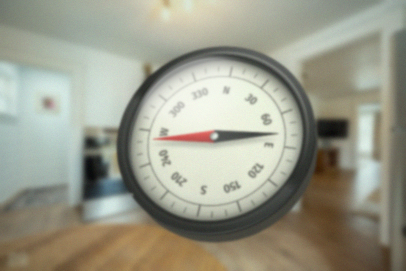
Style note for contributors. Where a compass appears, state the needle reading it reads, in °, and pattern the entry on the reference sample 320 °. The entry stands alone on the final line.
260 °
